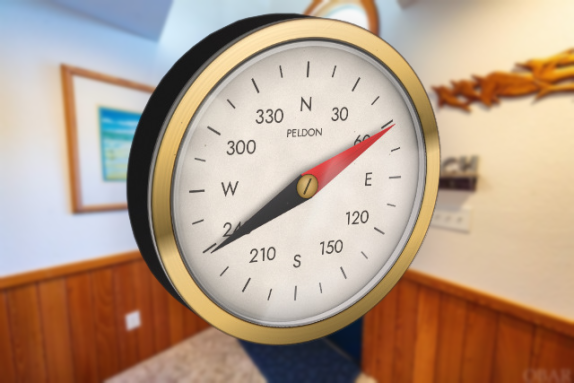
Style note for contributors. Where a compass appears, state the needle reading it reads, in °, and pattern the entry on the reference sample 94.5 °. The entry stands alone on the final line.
60 °
